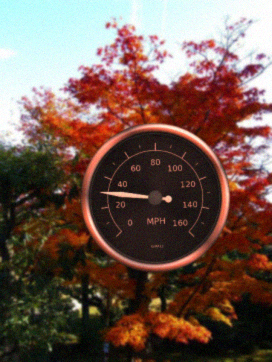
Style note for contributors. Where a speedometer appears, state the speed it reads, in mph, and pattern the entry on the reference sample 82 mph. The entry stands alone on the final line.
30 mph
